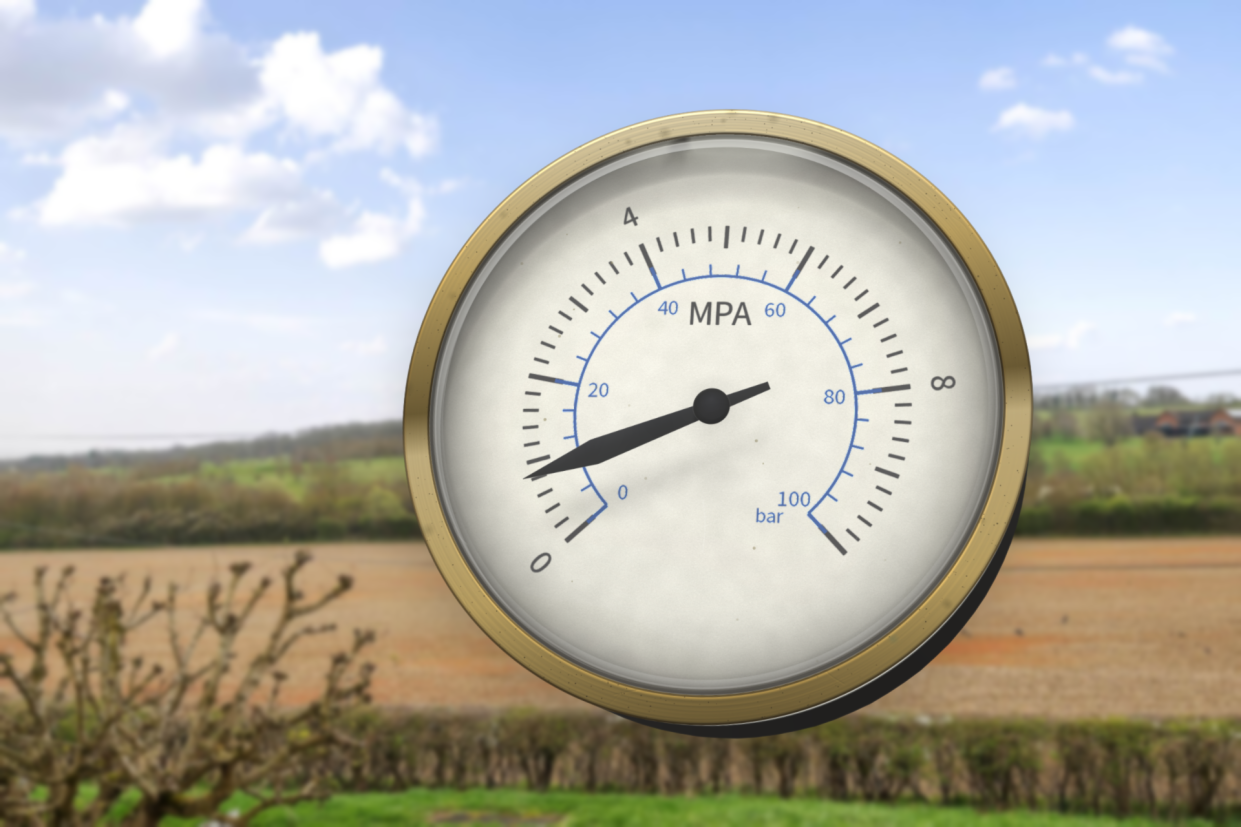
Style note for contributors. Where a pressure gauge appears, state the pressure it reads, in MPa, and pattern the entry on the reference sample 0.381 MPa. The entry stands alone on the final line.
0.8 MPa
